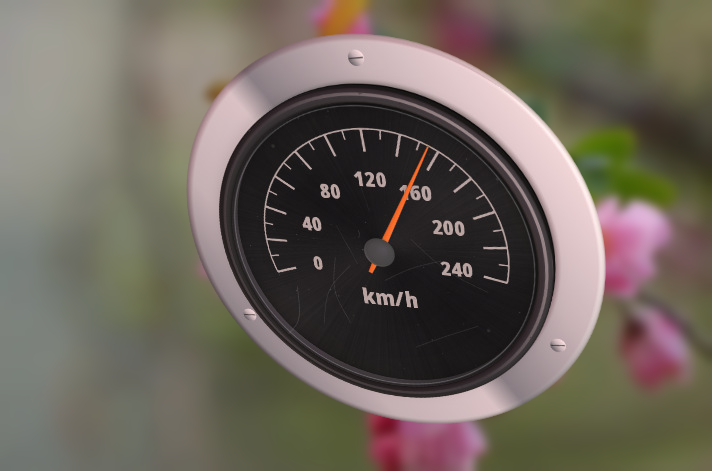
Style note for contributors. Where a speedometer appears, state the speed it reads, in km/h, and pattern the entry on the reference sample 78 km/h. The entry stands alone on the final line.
155 km/h
